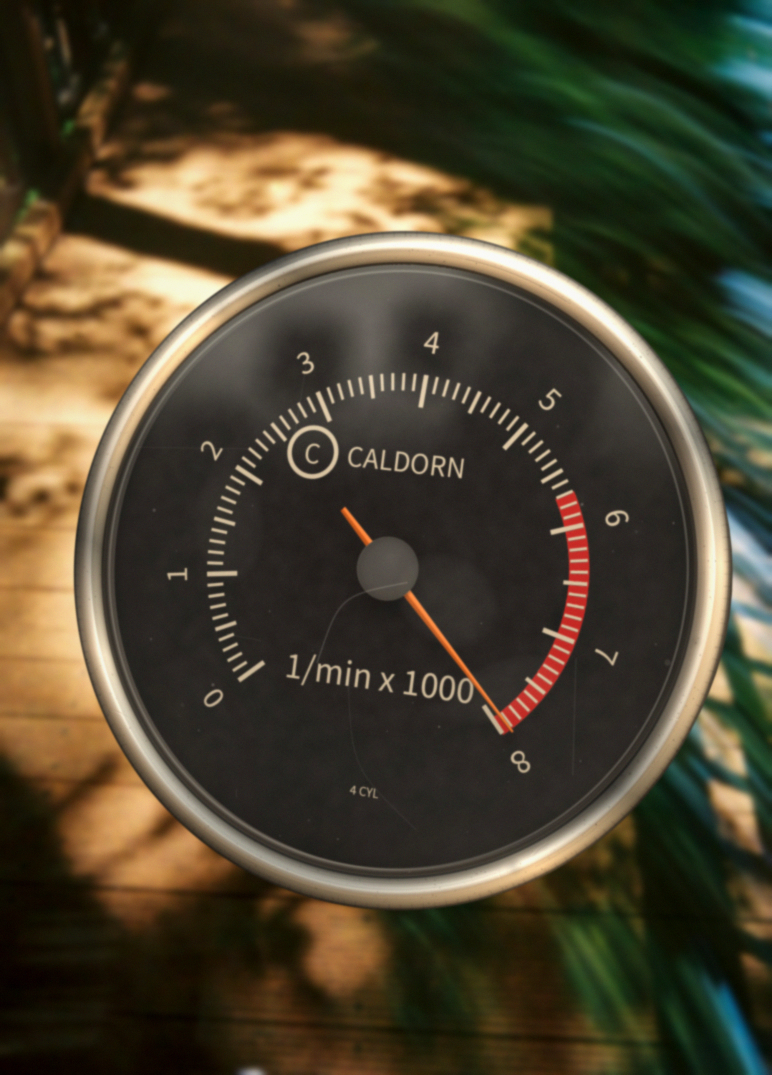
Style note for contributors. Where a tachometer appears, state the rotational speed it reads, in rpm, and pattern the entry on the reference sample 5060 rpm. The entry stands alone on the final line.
7900 rpm
